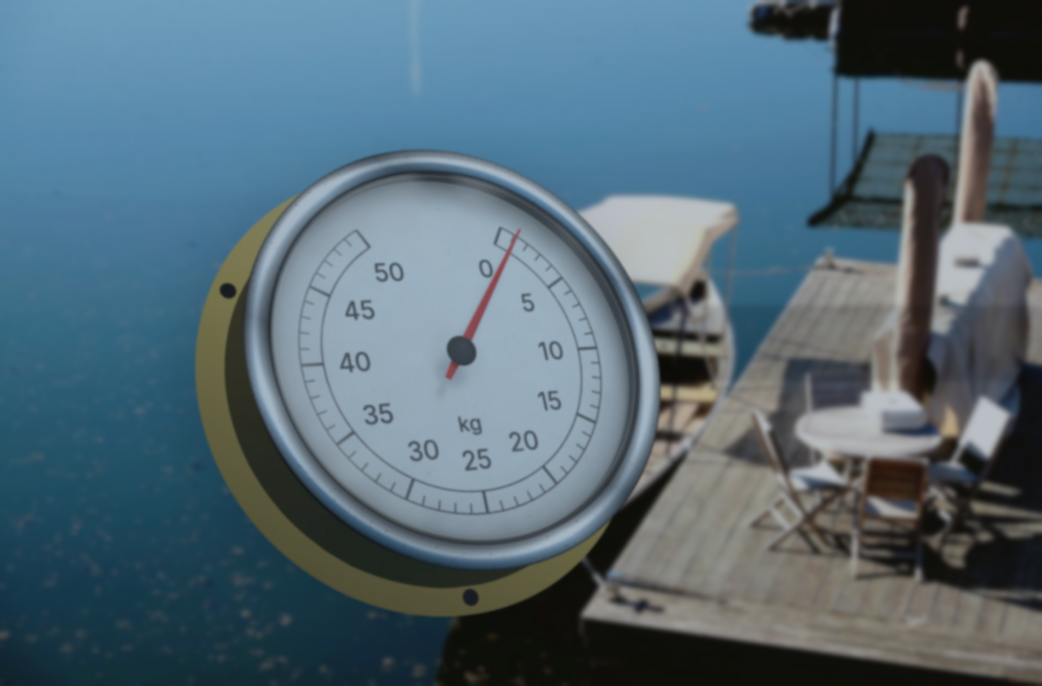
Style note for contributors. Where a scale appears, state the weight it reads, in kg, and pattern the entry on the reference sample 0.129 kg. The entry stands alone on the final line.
1 kg
